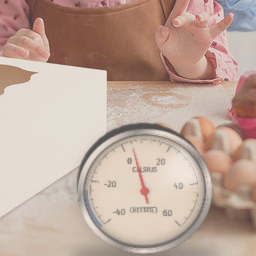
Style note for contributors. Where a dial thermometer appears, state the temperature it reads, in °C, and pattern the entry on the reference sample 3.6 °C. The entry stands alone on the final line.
4 °C
